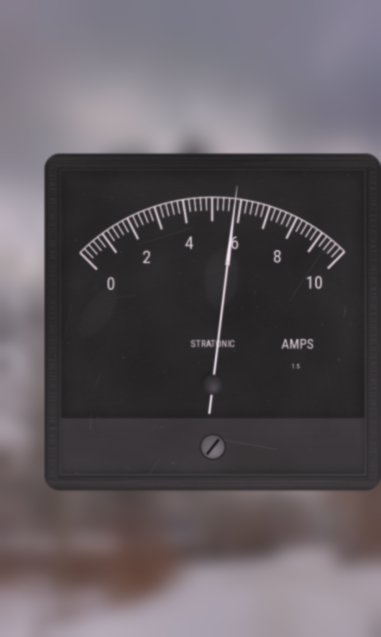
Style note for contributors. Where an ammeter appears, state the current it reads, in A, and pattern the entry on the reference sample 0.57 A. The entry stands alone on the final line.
5.8 A
